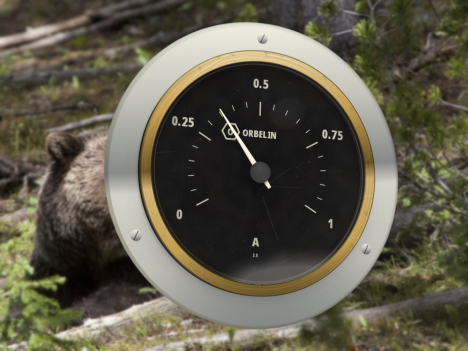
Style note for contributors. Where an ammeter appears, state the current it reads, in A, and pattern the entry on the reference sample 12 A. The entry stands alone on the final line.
0.35 A
